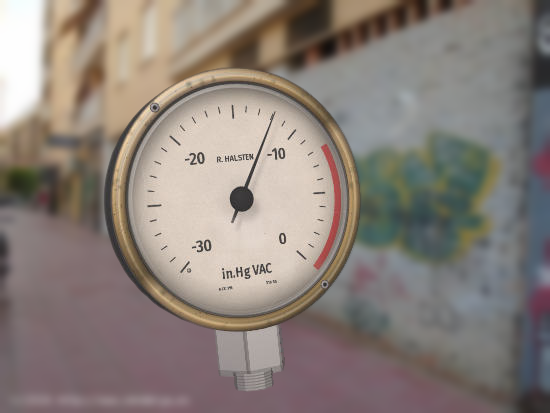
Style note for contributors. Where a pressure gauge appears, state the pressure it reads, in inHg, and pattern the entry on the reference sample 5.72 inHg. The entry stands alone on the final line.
-12 inHg
